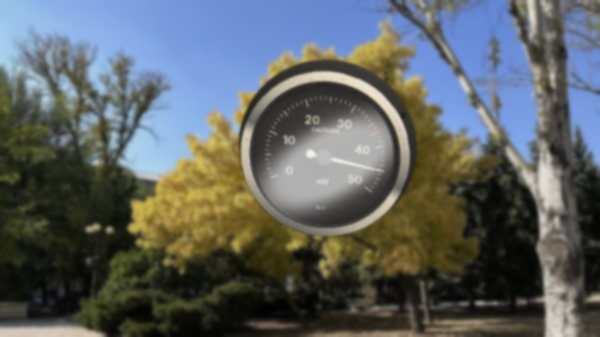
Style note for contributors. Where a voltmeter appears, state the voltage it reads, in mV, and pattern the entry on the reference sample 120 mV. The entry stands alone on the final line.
45 mV
